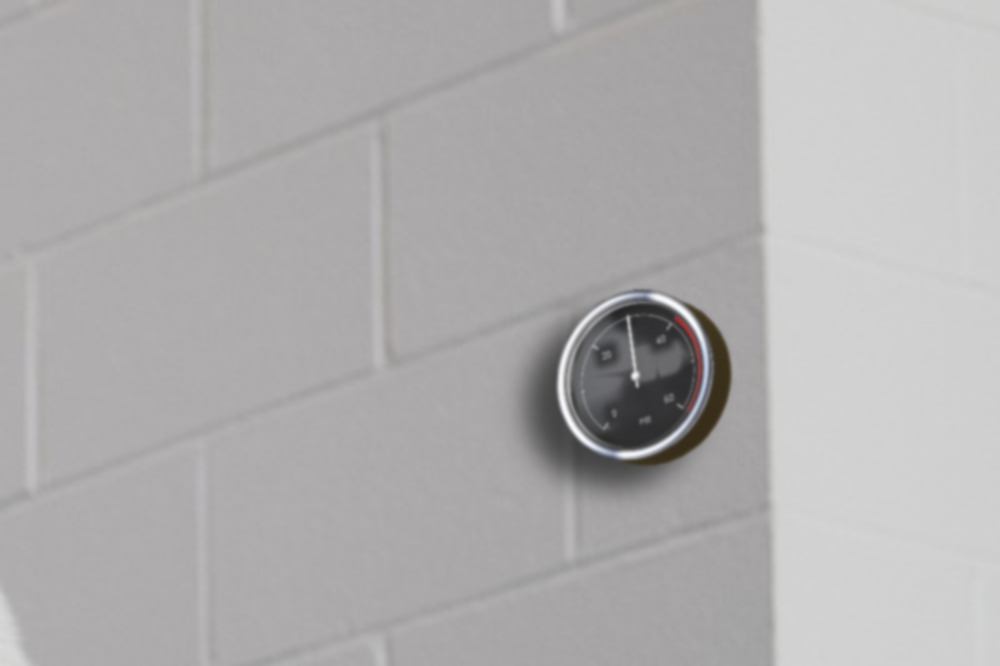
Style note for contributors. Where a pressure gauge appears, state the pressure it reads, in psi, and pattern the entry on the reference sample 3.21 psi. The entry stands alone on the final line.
30 psi
